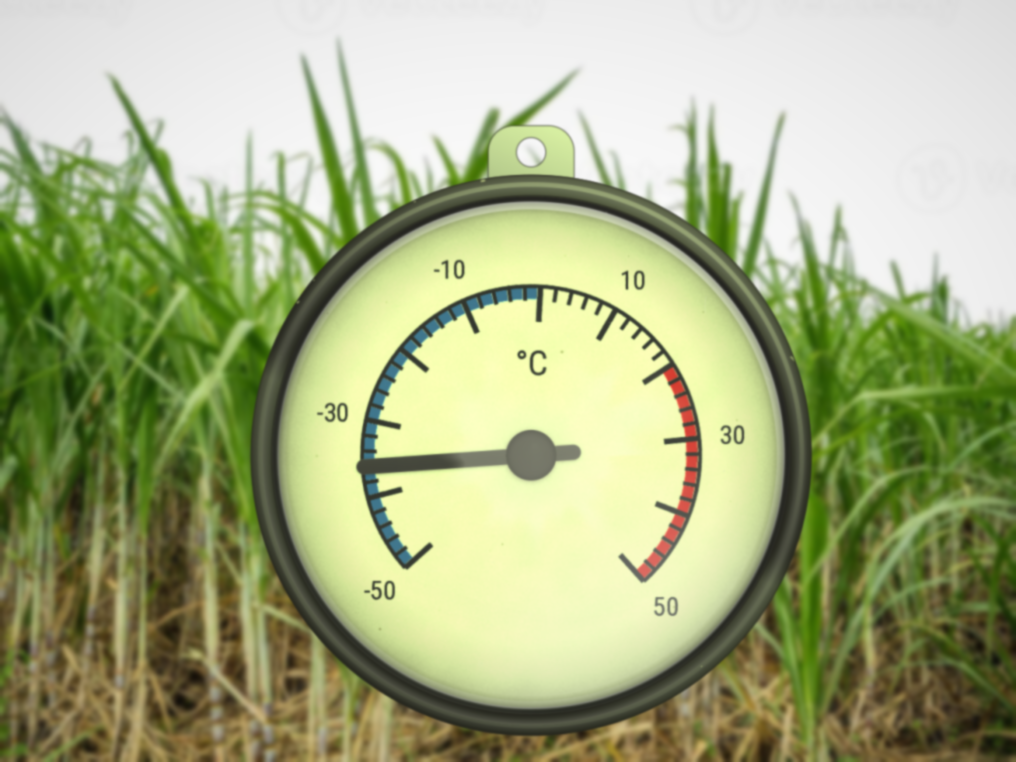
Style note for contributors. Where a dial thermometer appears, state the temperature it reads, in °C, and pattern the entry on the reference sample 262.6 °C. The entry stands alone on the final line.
-36 °C
